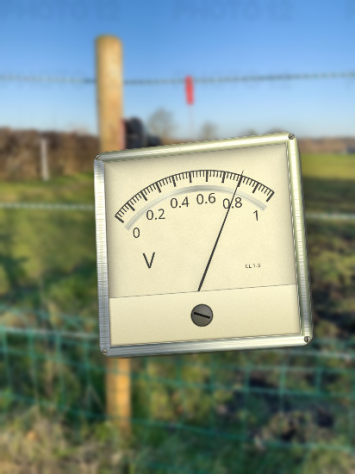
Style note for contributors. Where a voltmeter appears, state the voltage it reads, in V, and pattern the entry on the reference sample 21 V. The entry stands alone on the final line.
0.8 V
